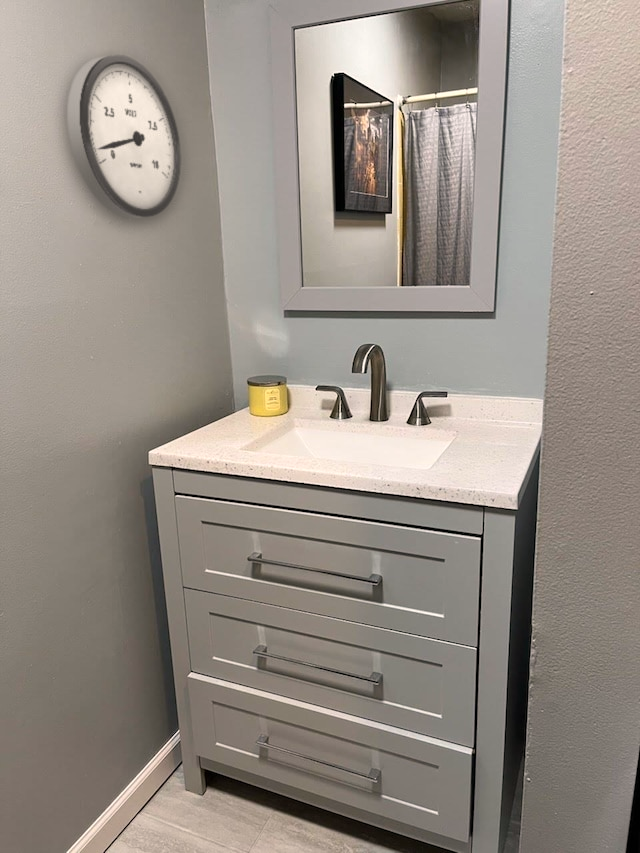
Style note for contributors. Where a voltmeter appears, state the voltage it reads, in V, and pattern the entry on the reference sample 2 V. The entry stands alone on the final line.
0.5 V
